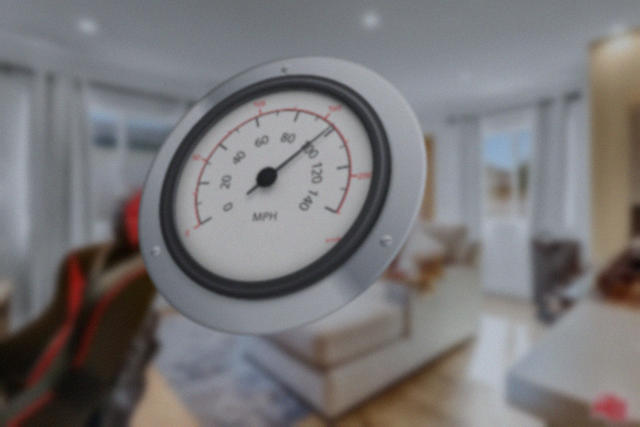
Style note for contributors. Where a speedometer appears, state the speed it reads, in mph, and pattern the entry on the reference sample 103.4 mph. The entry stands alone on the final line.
100 mph
